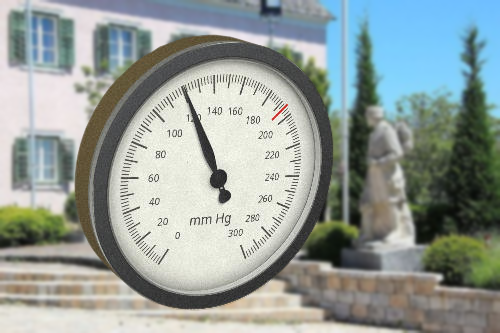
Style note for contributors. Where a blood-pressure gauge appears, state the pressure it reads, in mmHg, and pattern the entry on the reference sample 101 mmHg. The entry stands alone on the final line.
120 mmHg
